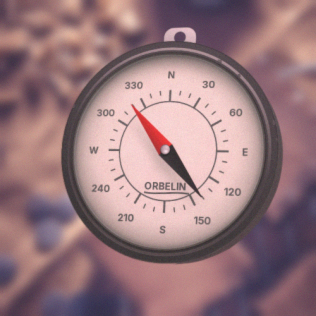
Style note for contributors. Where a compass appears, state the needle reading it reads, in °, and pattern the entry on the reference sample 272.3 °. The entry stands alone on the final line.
320 °
